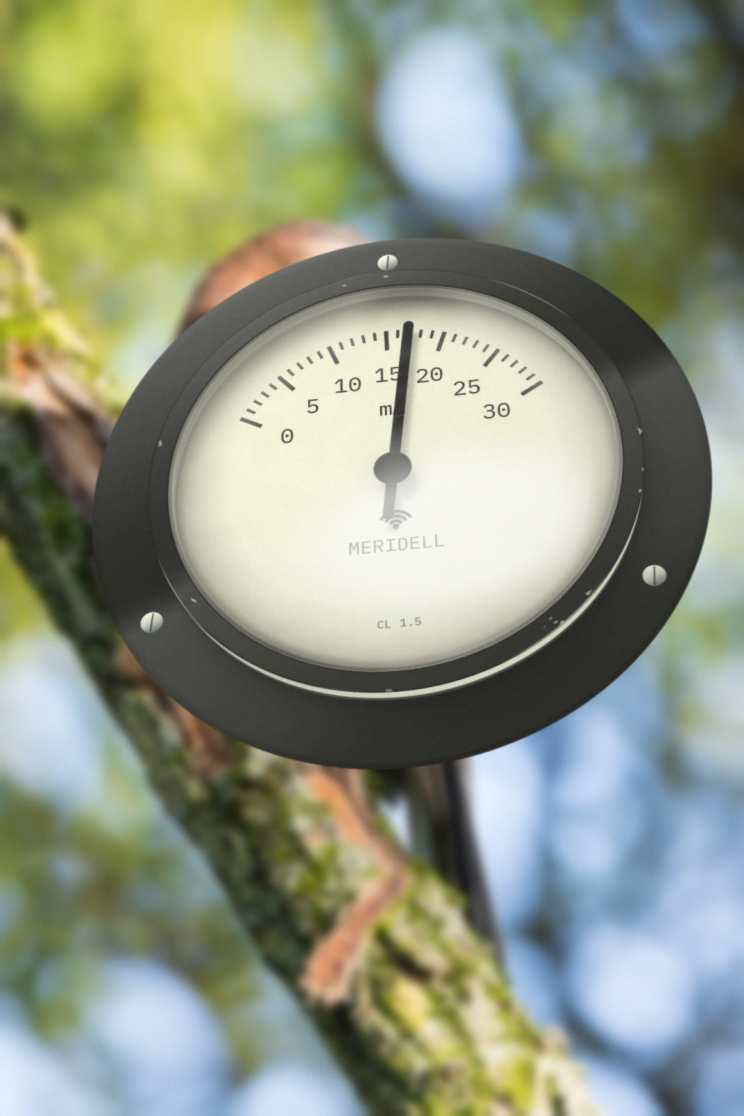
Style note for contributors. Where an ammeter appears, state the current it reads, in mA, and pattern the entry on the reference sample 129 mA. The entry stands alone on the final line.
17 mA
